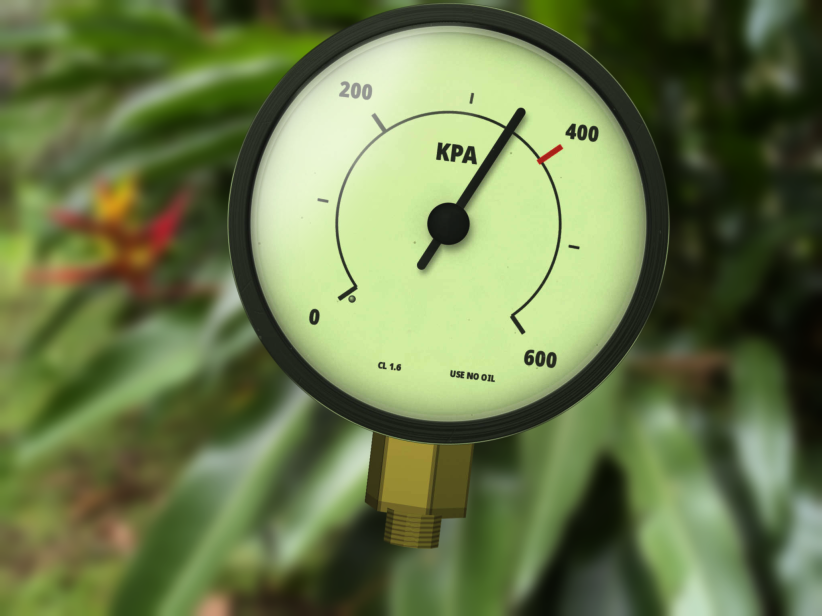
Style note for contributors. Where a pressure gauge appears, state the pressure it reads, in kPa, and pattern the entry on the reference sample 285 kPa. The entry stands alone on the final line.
350 kPa
